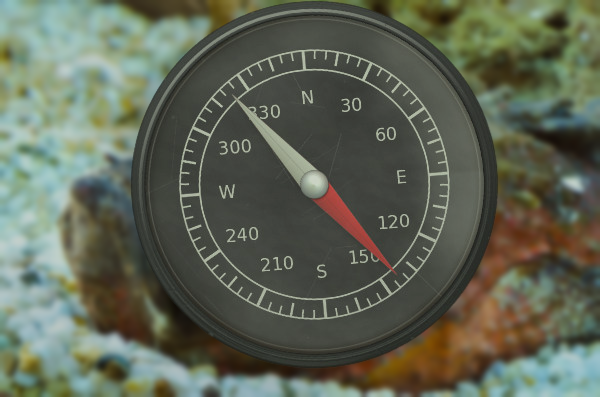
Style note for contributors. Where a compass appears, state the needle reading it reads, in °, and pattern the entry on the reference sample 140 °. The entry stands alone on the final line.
142.5 °
